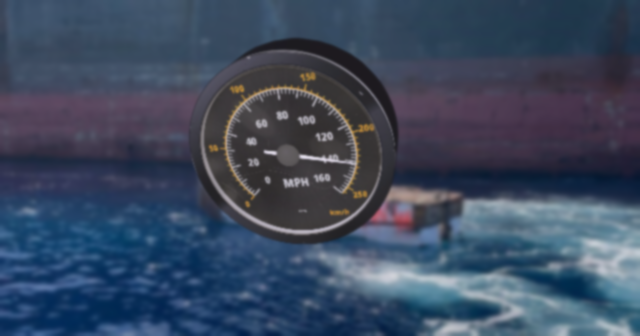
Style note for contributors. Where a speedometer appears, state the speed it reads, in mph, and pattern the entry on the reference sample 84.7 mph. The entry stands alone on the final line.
140 mph
